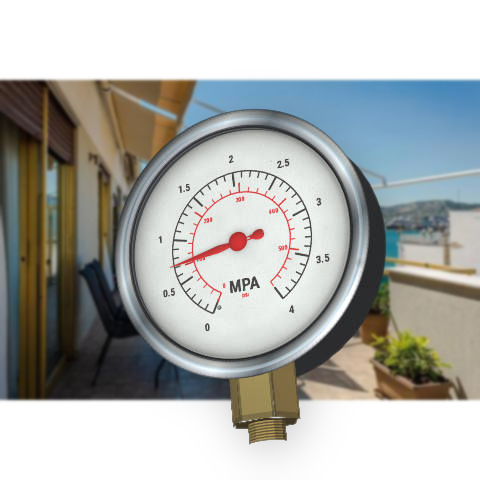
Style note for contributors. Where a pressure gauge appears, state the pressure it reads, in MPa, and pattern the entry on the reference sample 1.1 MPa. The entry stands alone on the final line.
0.7 MPa
